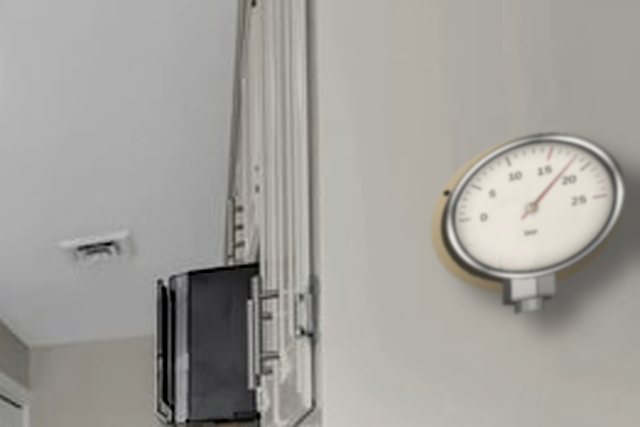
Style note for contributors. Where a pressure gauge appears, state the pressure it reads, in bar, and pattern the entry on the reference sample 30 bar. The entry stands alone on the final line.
18 bar
